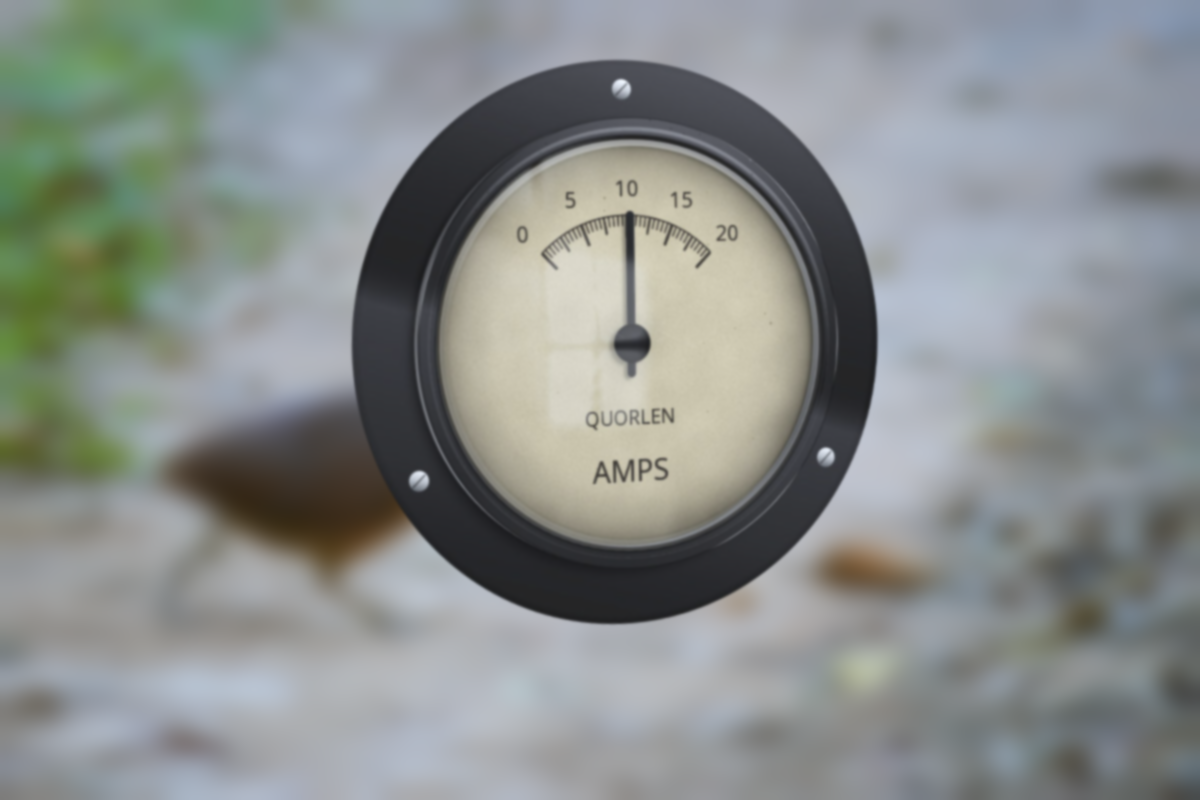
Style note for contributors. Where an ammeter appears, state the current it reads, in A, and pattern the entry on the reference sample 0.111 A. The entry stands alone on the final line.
10 A
